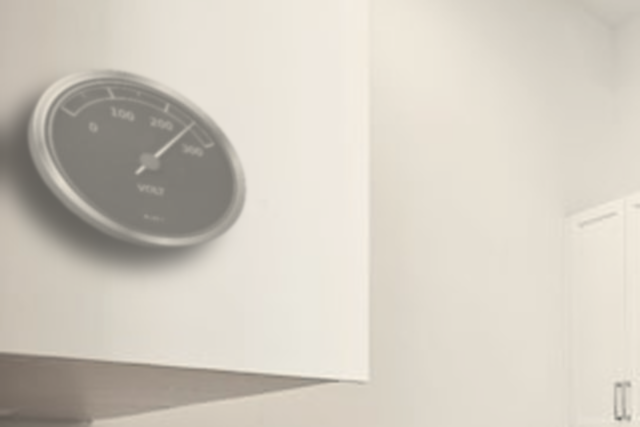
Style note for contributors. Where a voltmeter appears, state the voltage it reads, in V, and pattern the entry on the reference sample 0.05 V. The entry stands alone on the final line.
250 V
